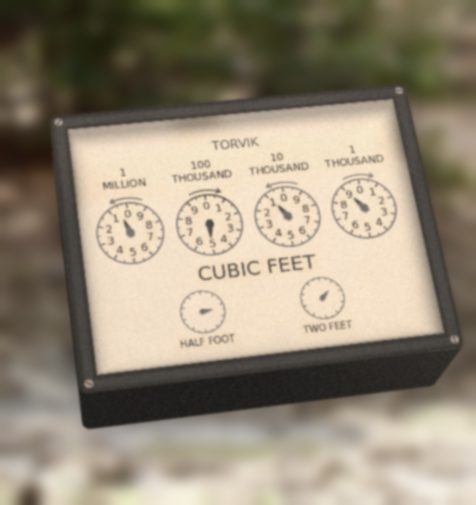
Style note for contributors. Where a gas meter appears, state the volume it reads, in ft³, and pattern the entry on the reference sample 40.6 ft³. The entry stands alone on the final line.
50900 ft³
